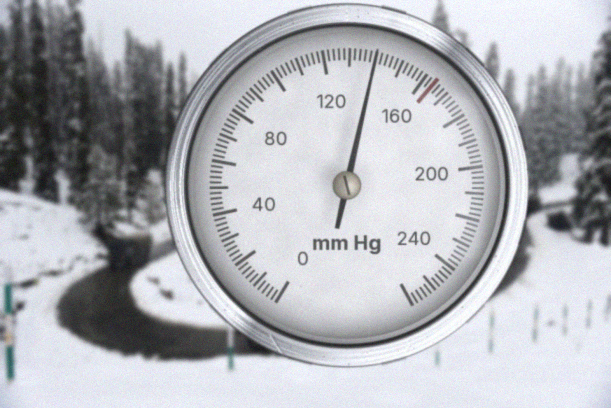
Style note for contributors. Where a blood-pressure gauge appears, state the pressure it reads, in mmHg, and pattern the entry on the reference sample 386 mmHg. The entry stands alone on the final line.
140 mmHg
